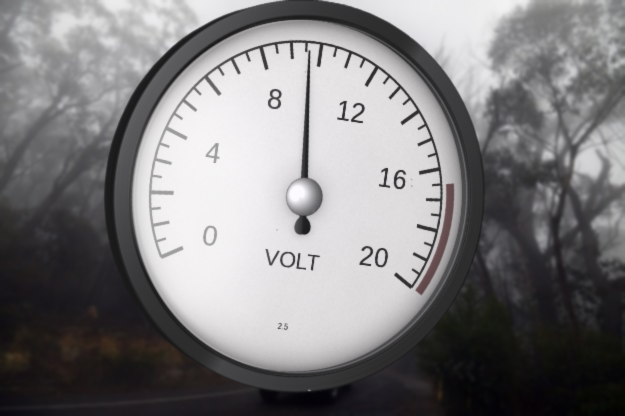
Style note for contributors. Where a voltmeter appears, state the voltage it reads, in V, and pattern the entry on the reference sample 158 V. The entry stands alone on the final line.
9.5 V
